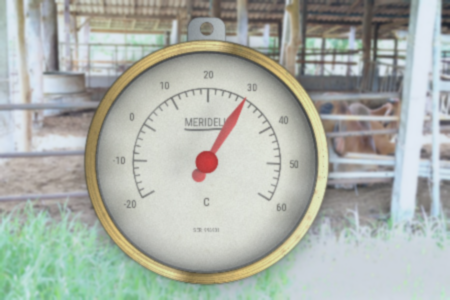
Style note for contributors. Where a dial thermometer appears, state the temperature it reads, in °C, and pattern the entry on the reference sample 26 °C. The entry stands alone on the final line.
30 °C
